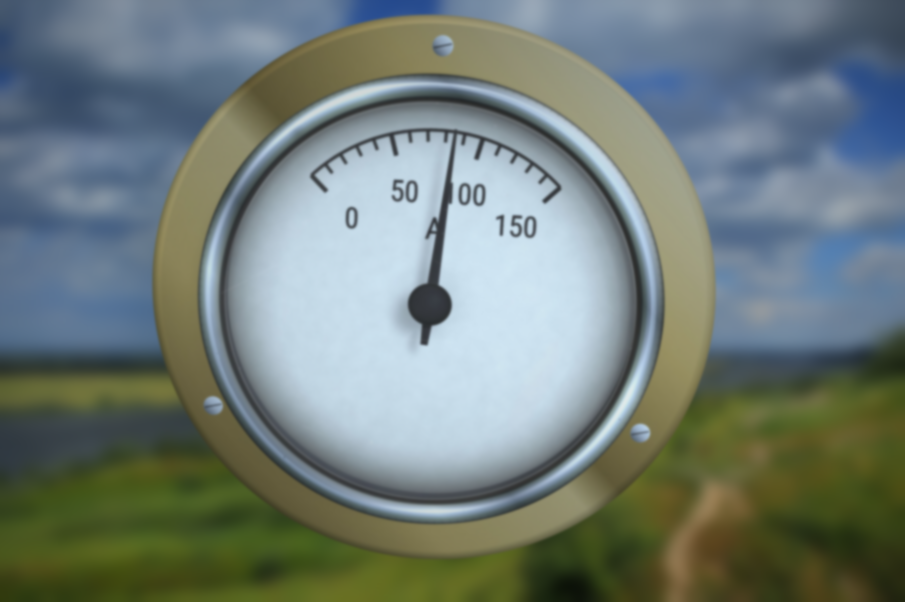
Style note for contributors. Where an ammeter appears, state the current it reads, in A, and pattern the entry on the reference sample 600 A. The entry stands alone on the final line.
85 A
